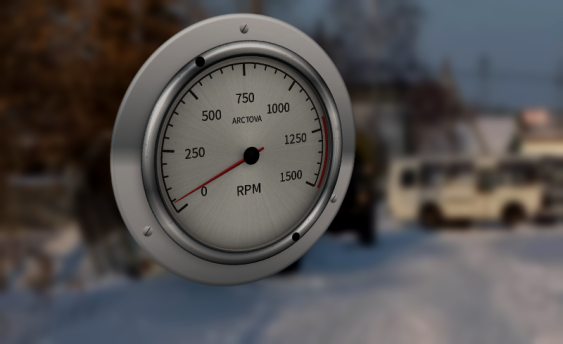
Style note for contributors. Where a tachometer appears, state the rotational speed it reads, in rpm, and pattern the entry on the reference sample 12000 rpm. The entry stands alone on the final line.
50 rpm
